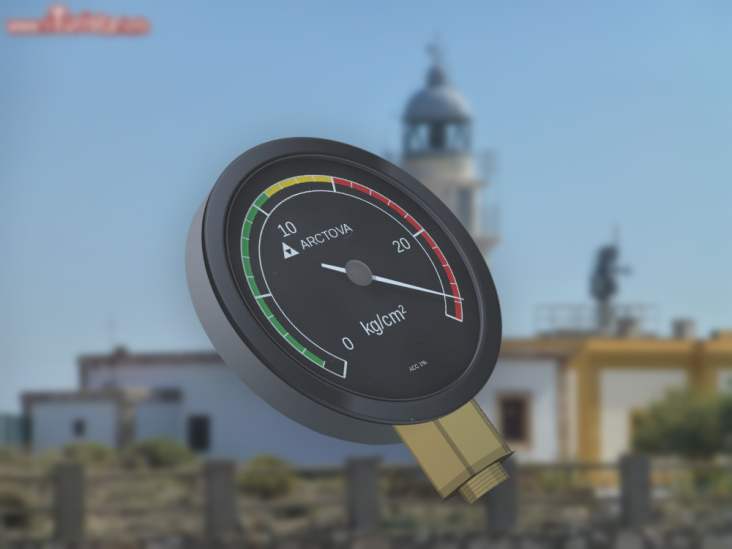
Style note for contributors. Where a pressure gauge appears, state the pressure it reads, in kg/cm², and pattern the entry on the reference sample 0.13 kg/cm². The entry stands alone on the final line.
24 kg/cm²
